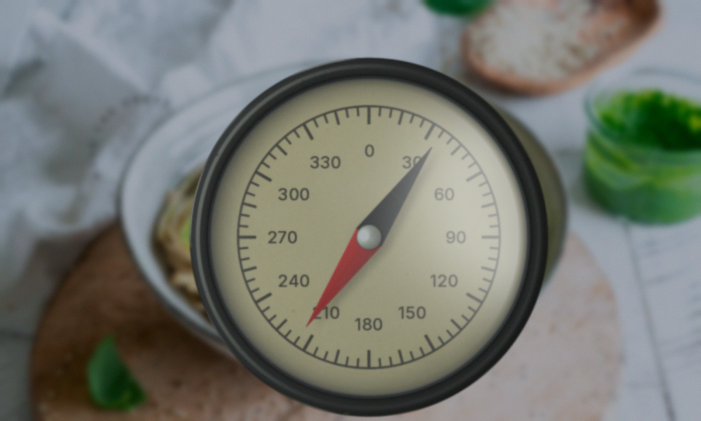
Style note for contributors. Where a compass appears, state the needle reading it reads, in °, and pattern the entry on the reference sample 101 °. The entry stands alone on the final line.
215 °
